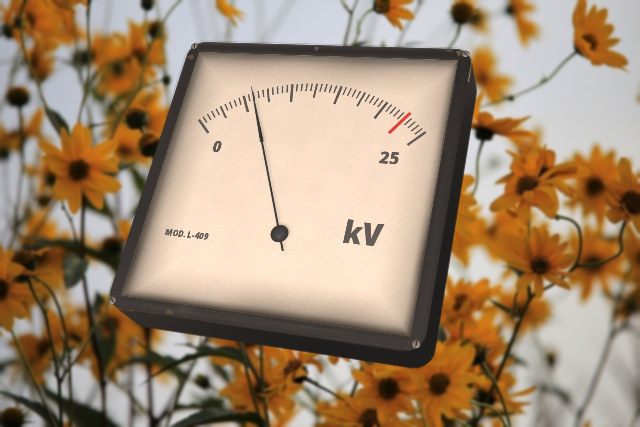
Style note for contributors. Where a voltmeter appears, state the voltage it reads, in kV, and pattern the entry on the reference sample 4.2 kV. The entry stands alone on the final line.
6 kV
